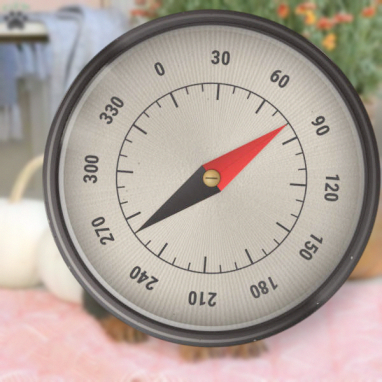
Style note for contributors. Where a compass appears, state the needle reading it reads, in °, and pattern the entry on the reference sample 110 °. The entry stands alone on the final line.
80 °
